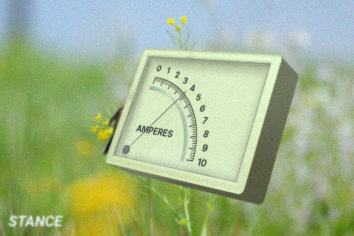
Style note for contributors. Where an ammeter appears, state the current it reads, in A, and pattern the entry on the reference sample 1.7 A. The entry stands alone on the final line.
4 A
